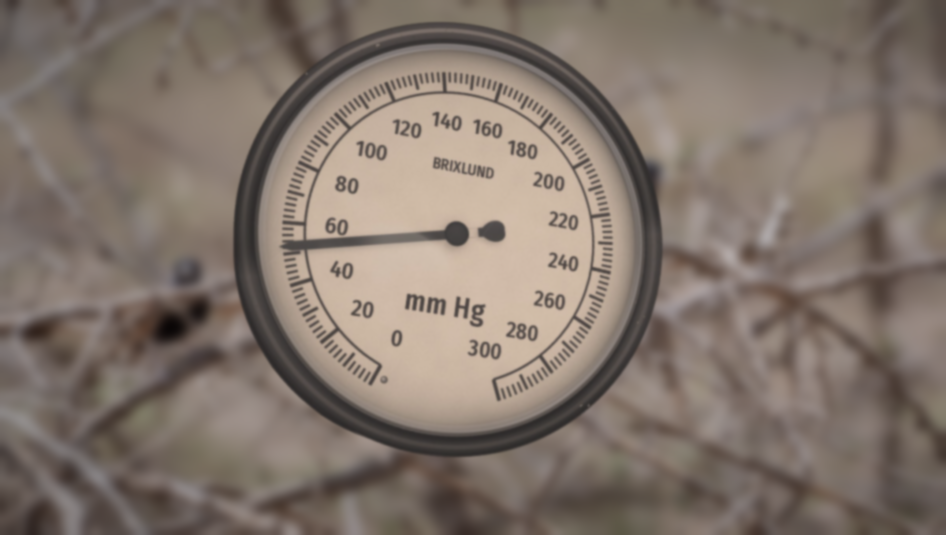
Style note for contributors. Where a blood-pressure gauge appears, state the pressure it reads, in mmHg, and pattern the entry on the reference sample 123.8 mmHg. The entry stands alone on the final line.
52 mmHg
